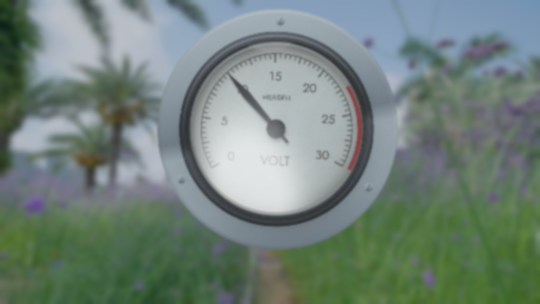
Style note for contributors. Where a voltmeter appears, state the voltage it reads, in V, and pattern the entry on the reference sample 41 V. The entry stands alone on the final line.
10 V
